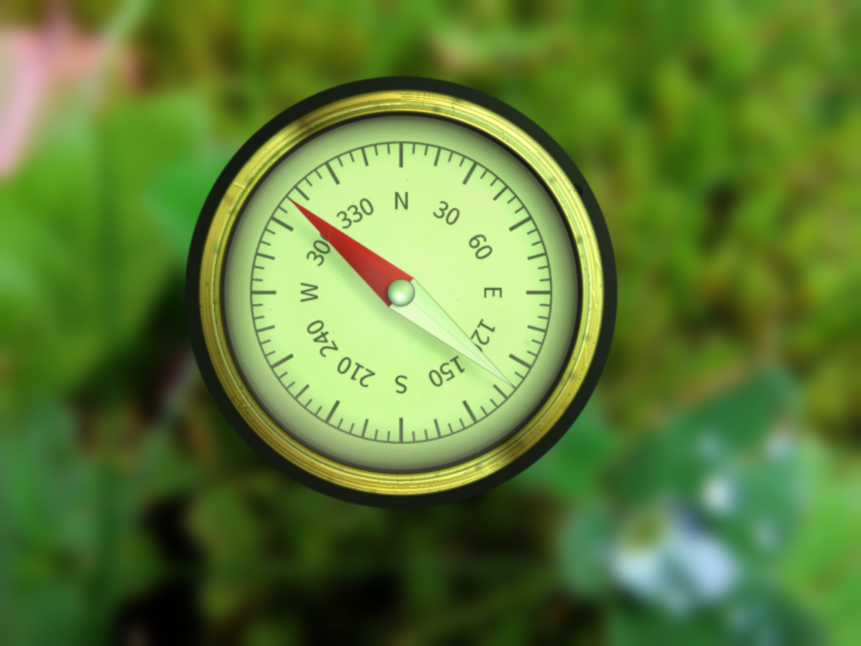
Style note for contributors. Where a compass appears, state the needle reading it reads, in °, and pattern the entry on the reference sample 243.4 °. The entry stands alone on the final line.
310 °
